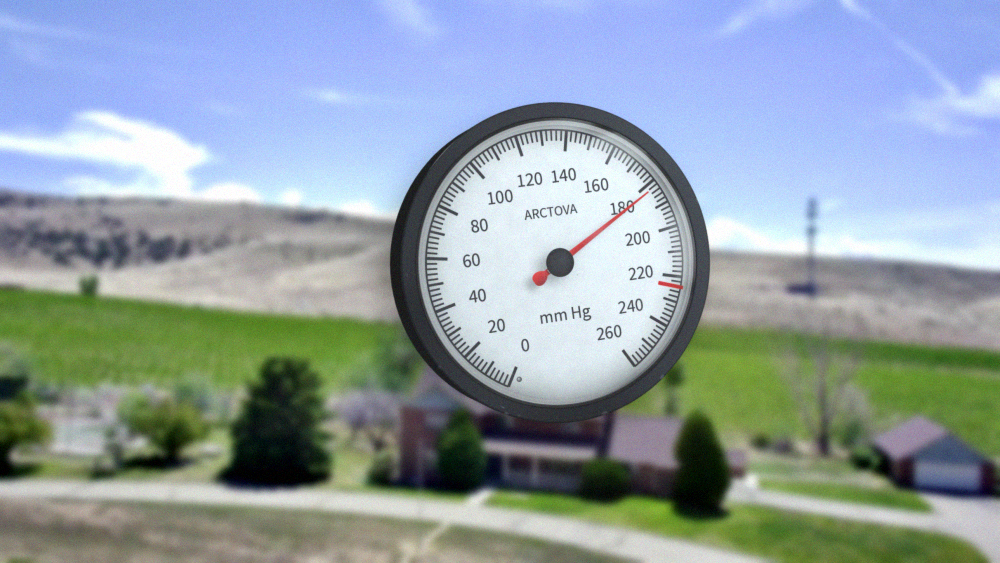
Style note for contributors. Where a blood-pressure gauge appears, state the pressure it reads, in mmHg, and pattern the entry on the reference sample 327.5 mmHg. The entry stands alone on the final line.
182 mmHg
